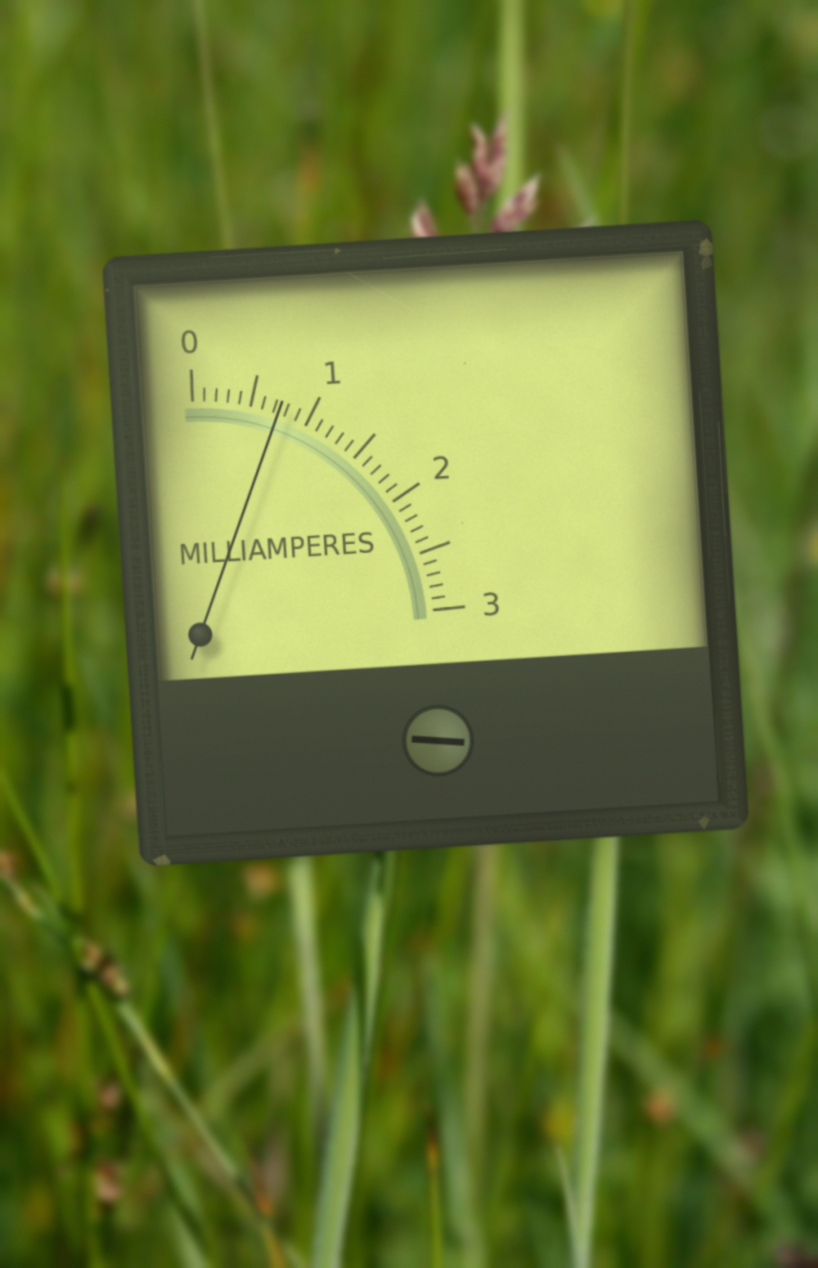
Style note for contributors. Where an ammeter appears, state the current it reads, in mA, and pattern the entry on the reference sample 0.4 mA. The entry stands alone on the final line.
0.75 mA
